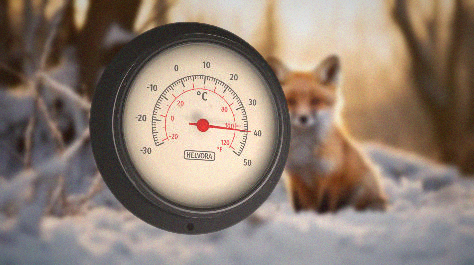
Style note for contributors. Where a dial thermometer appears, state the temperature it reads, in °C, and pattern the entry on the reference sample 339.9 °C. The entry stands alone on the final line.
40 °C
